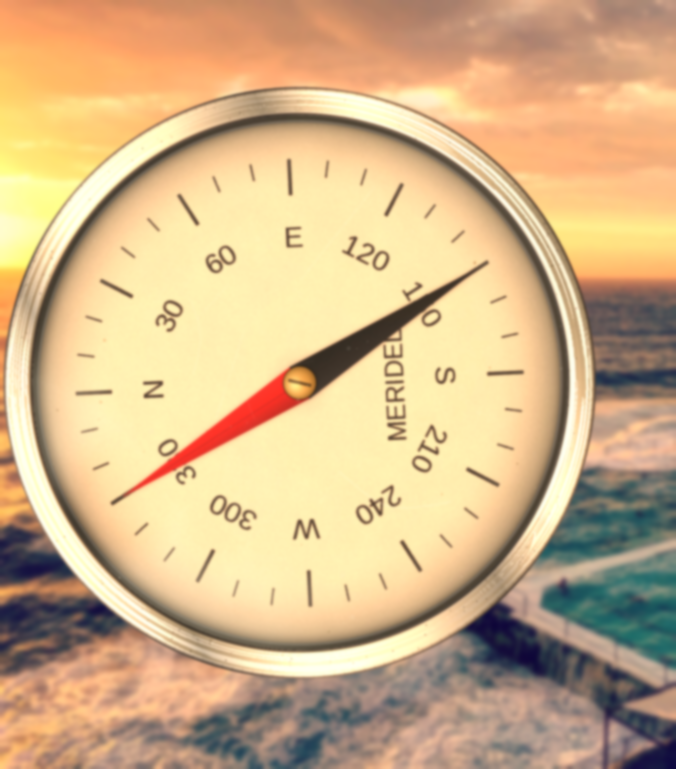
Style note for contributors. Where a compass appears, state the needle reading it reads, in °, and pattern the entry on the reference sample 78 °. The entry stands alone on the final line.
330 °
